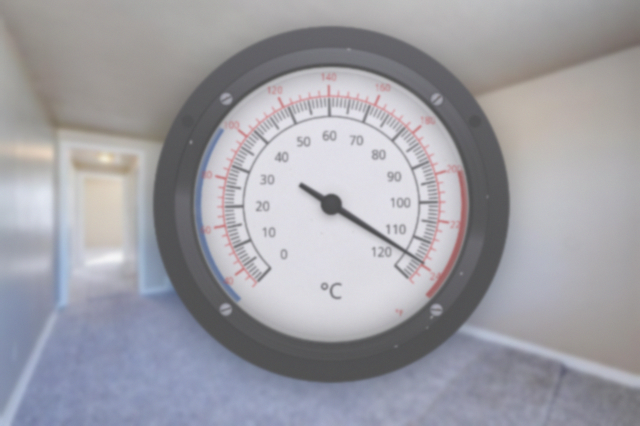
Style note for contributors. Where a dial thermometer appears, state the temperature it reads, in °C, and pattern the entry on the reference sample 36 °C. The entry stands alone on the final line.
115 °C
